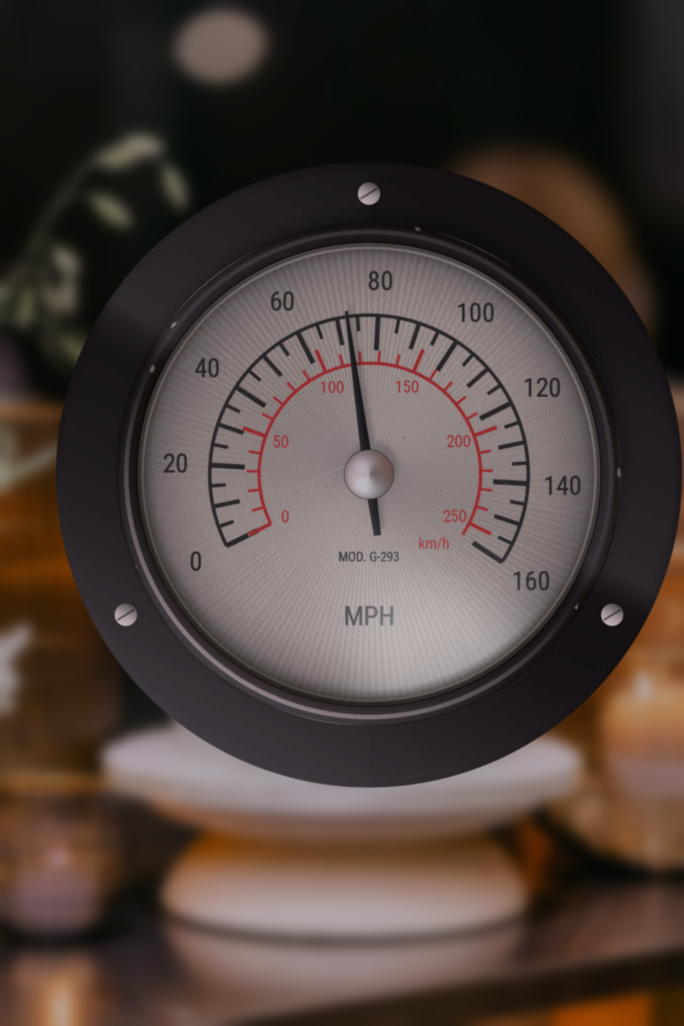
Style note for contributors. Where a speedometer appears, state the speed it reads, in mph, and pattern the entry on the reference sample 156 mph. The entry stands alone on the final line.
72.5 mph
